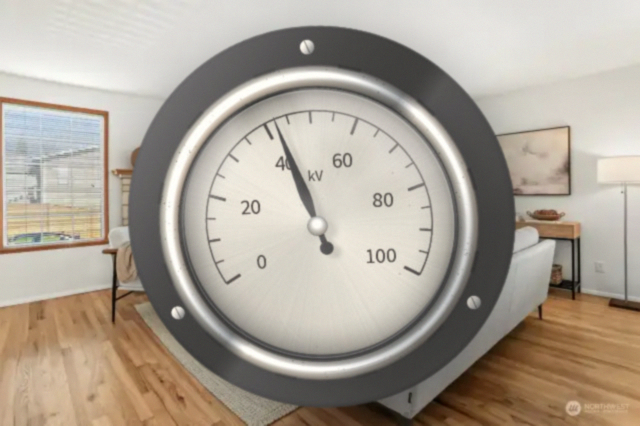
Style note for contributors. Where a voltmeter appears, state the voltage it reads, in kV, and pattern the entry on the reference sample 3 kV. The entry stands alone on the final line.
42.5 kV
